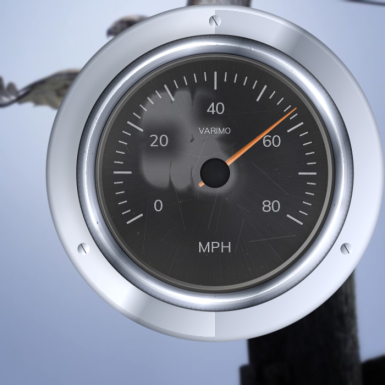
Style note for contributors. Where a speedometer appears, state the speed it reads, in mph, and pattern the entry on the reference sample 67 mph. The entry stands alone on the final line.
57 mph
